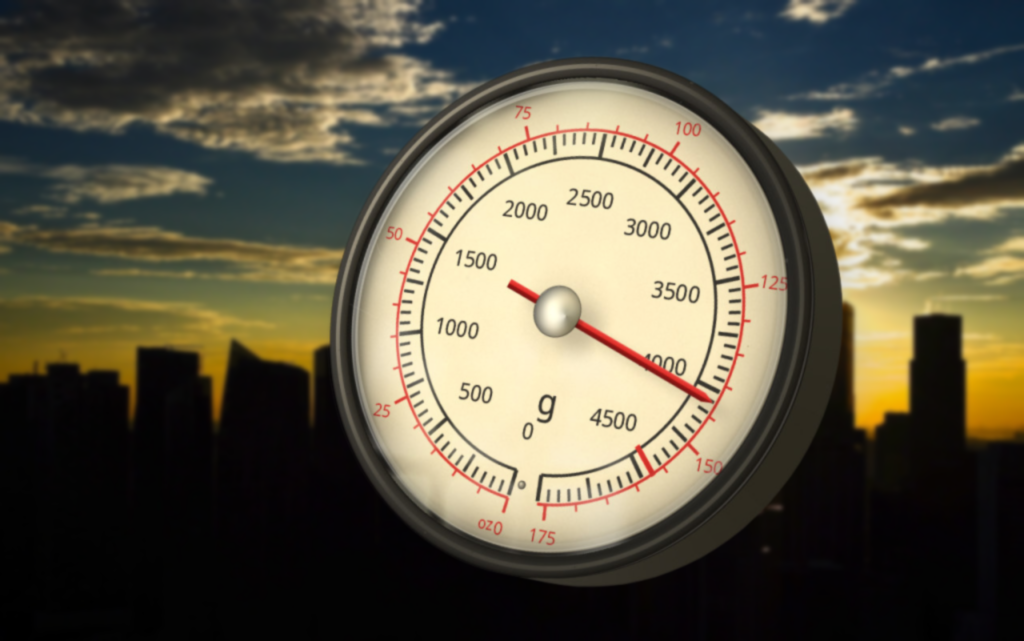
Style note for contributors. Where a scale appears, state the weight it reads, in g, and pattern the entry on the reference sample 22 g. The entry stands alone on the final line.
4050 g
